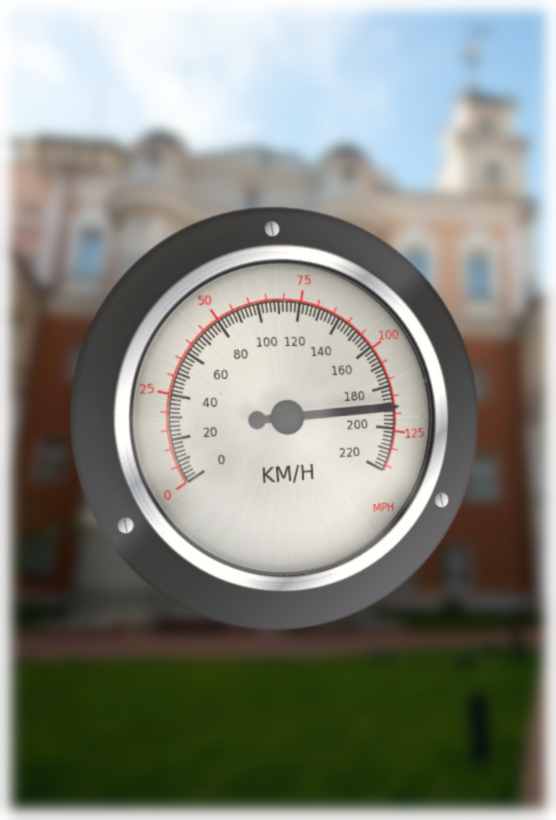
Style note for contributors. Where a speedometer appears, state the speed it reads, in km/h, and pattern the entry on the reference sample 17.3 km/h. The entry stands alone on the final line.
190 km/h
